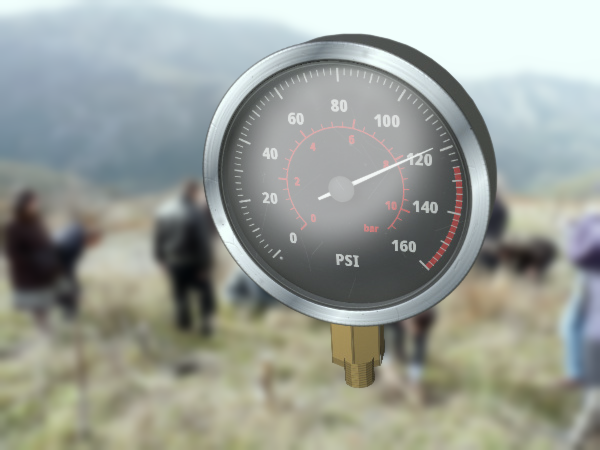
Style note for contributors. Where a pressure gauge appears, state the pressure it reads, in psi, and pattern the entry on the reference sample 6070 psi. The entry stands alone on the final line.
118 psi
